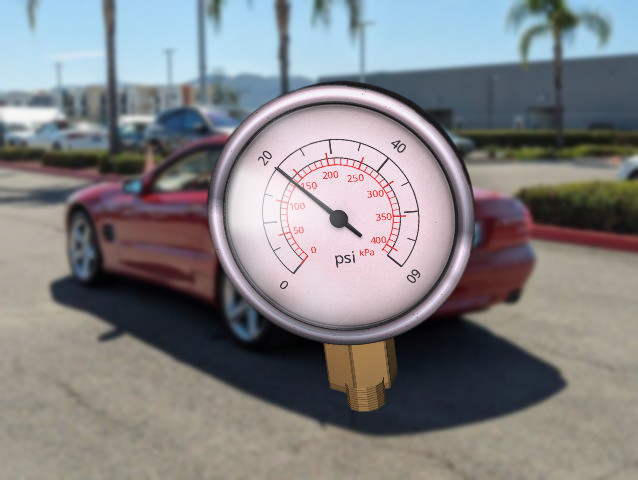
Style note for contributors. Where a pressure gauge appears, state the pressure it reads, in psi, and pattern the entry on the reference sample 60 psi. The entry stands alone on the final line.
20 psi
